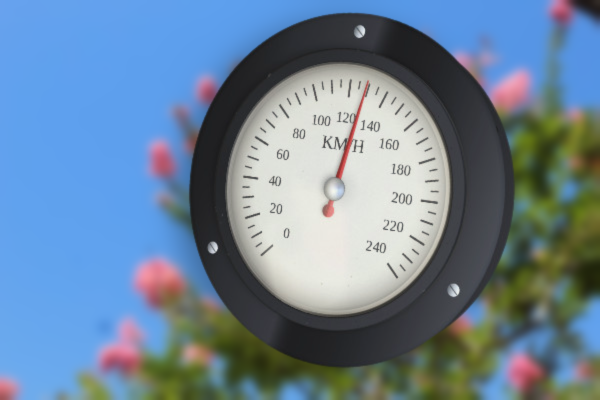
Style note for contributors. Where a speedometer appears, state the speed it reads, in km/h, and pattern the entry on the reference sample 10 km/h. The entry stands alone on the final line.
130 km/h
